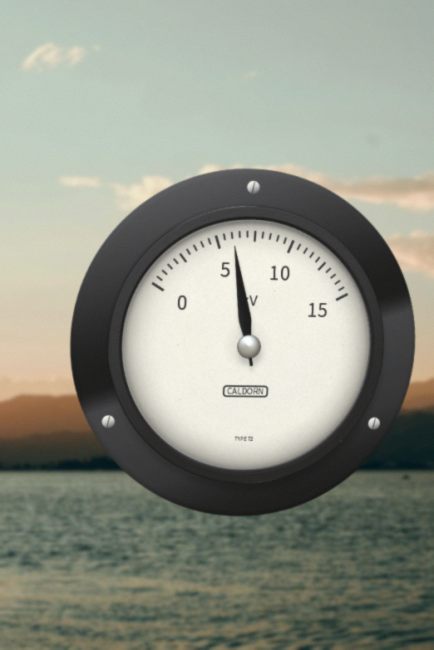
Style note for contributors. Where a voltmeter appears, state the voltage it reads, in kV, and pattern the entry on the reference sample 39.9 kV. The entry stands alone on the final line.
6 kV
